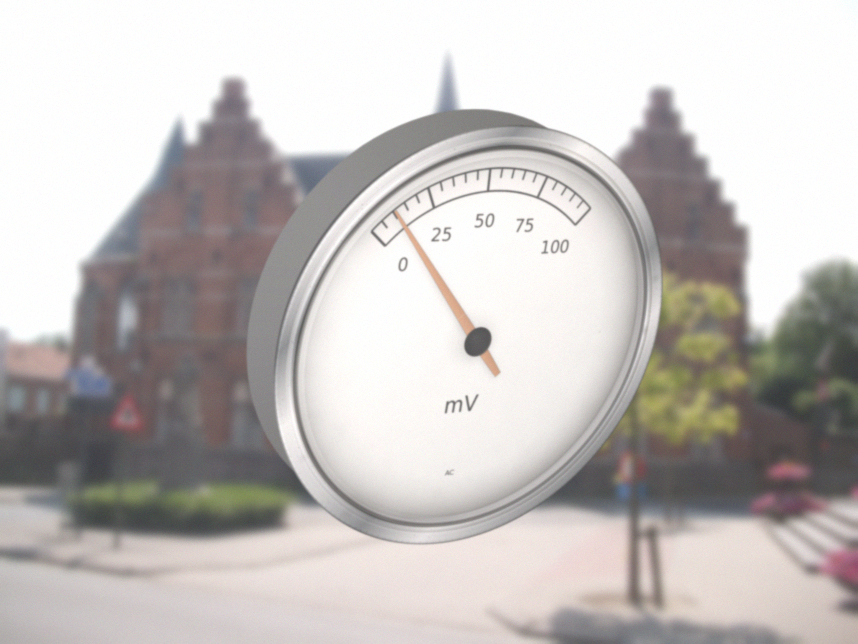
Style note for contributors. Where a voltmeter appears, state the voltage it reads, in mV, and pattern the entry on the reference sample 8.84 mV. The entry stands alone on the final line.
10 mV
